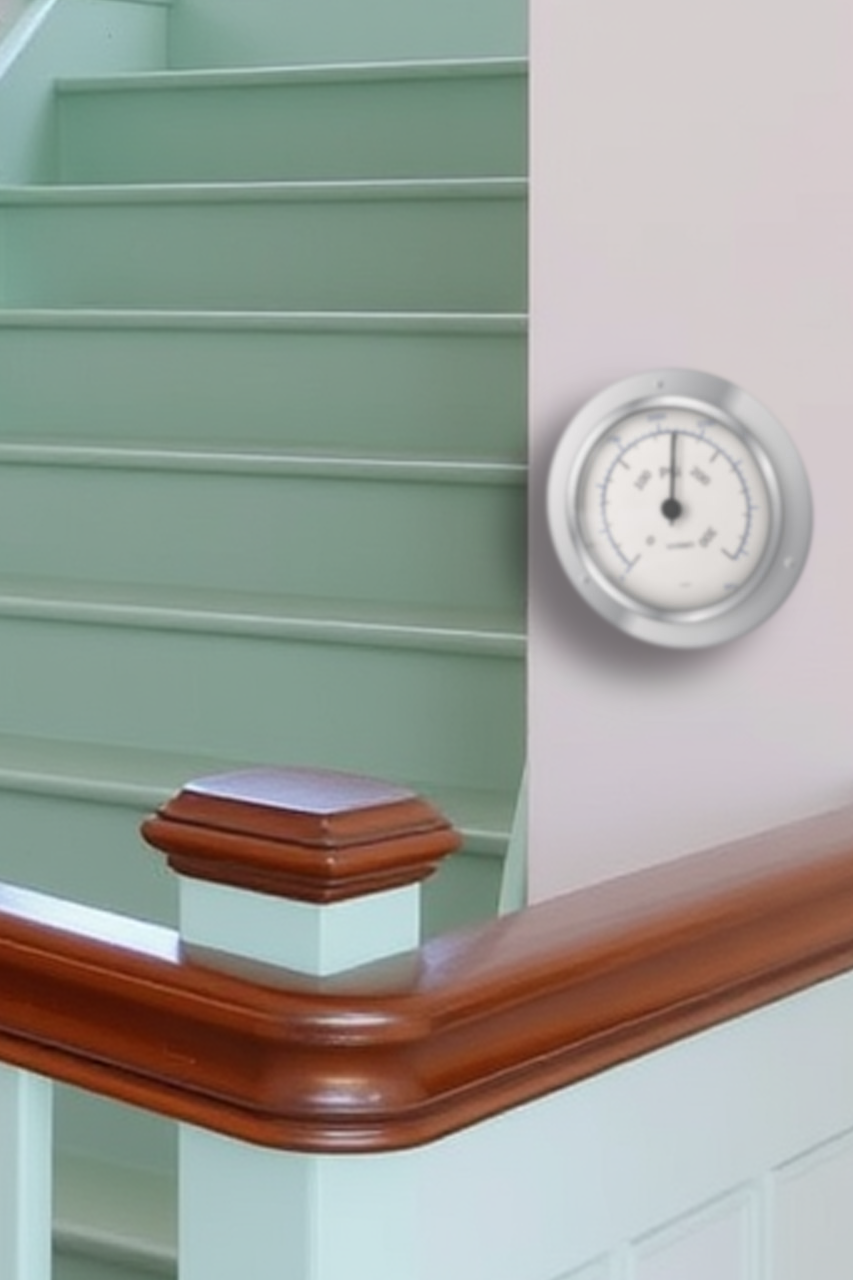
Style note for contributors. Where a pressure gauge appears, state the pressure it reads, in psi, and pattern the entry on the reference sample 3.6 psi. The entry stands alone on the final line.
160 psi
